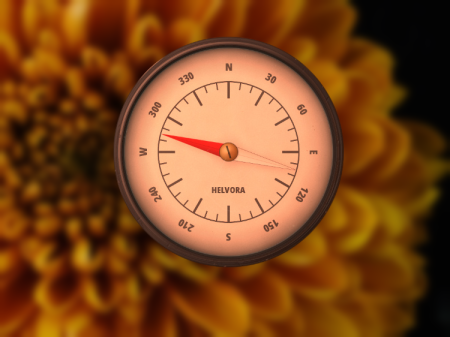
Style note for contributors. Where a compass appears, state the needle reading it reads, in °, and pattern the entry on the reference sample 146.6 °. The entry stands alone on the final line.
285 °
